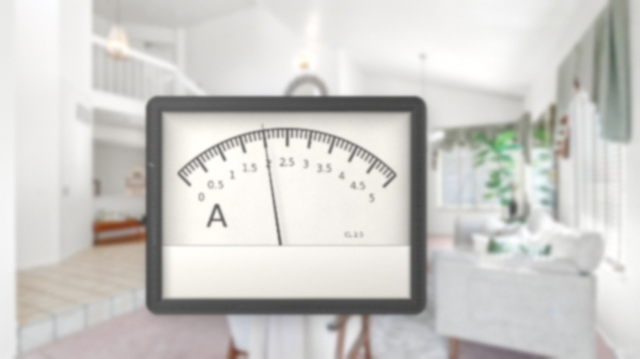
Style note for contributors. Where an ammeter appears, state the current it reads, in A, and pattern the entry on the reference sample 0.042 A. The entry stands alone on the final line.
2 A
